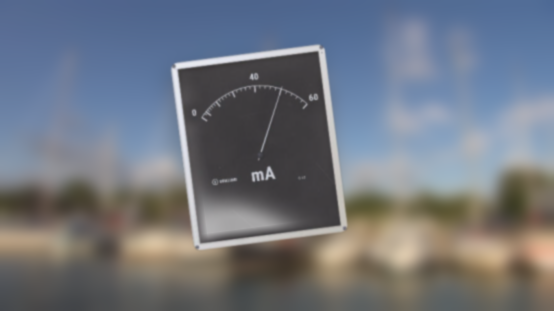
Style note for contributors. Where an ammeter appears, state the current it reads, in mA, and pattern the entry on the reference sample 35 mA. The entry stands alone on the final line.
50 mA
